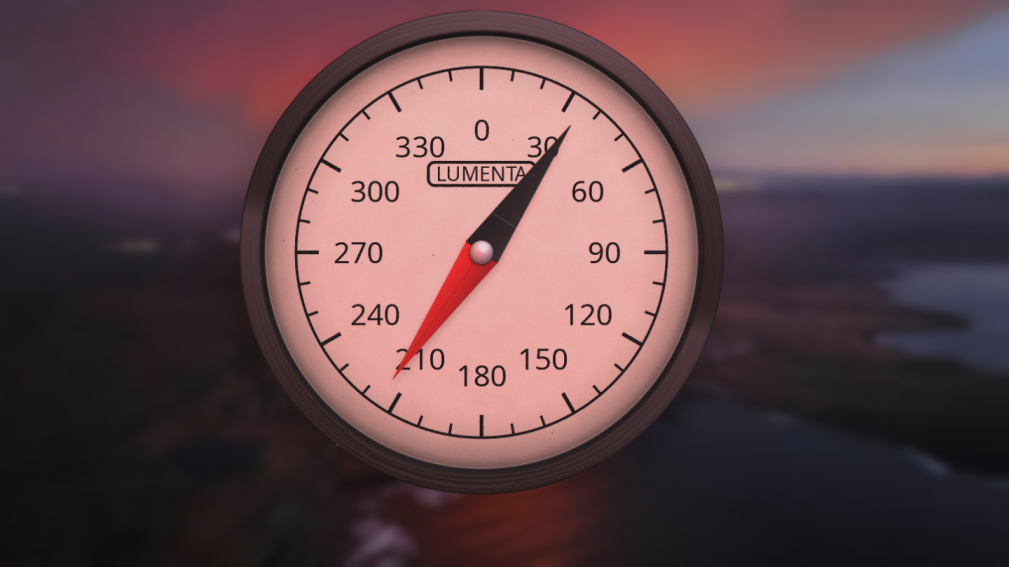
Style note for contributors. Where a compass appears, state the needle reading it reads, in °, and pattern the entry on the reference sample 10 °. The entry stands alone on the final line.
215 °
